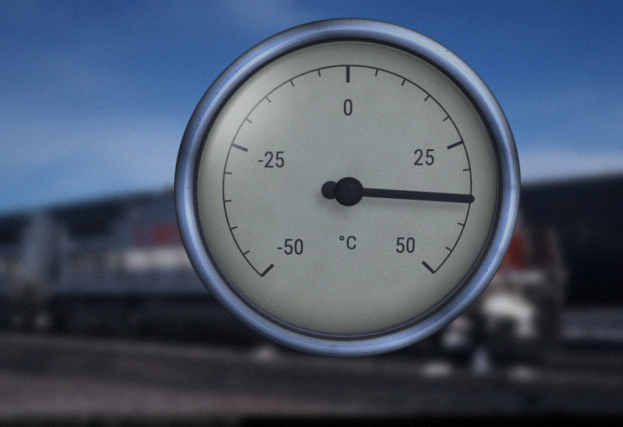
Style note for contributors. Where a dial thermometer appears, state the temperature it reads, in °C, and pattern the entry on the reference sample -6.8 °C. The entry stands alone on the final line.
35 °C
